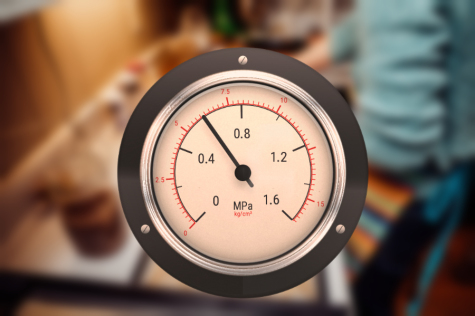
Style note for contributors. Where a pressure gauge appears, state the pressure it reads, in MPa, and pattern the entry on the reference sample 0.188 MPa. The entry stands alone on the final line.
0.6 MPa
